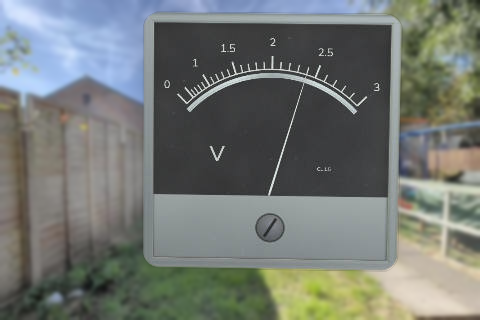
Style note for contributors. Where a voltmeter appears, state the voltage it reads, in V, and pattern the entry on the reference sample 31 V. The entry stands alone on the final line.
2.4 V
